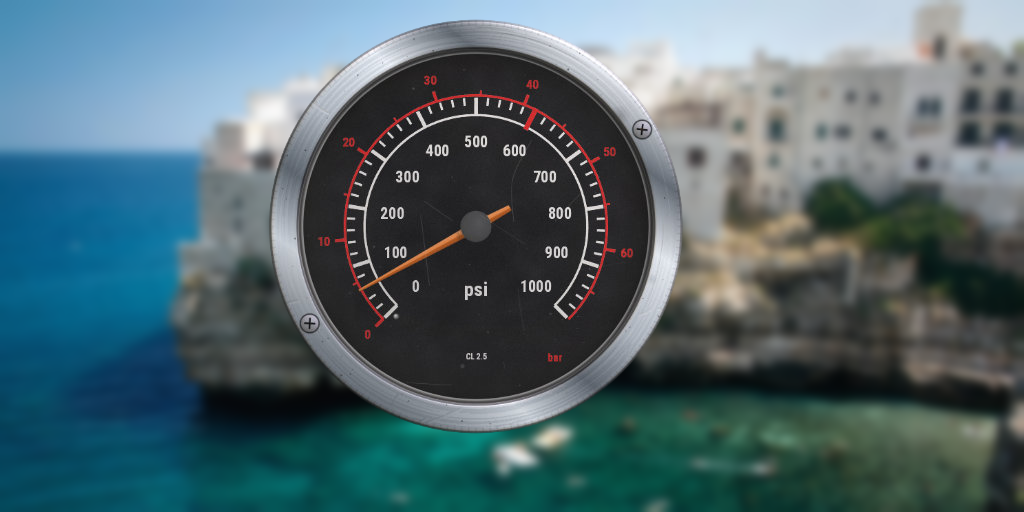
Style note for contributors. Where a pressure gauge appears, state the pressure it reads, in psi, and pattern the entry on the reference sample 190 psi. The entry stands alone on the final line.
60 psi
